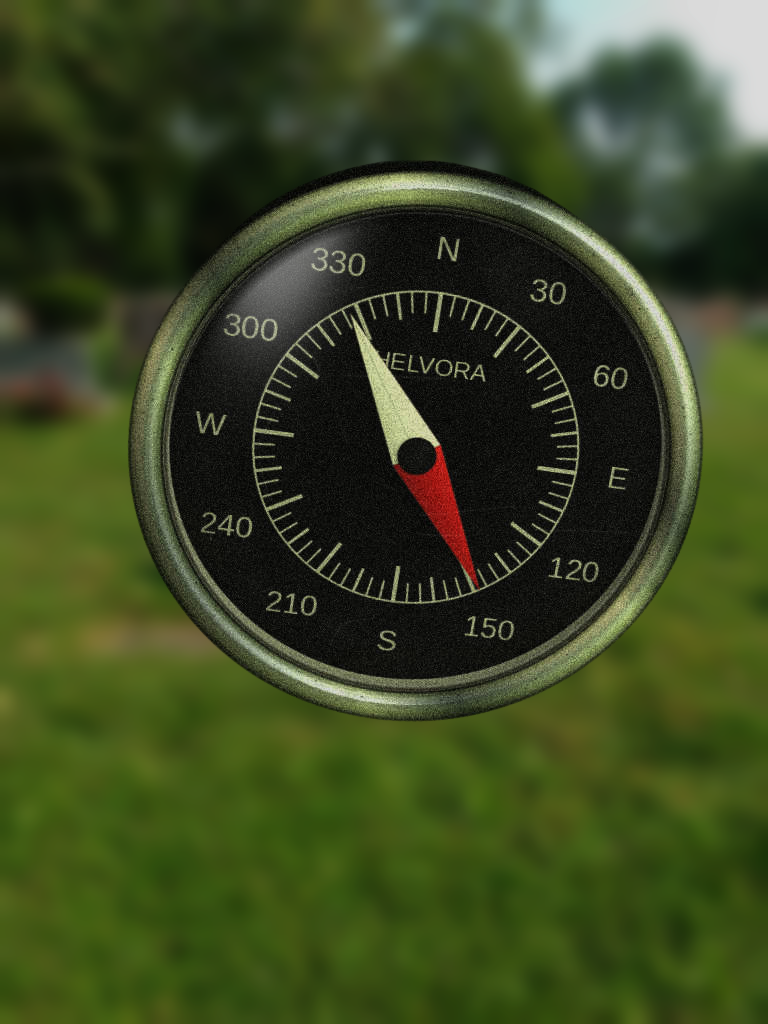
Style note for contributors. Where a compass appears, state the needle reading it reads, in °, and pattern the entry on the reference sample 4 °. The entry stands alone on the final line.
147.5 °
